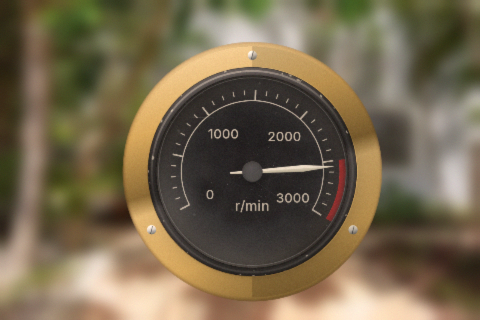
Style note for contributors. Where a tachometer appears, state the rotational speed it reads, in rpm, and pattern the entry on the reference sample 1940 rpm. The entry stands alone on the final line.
2550 rpm
